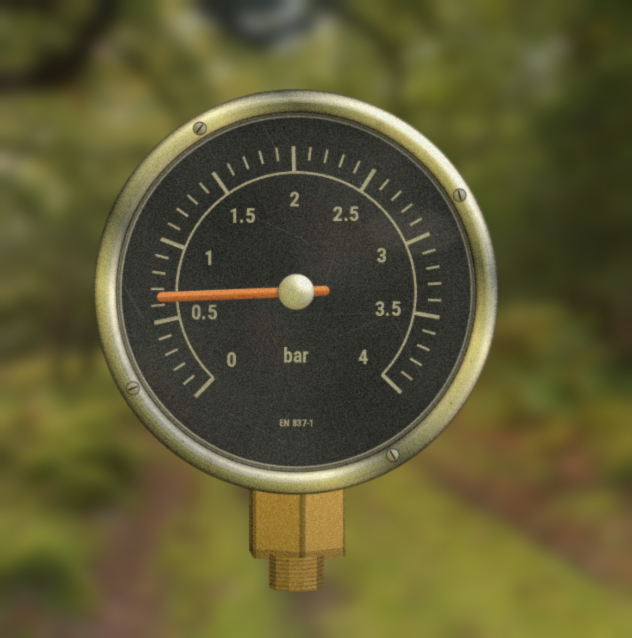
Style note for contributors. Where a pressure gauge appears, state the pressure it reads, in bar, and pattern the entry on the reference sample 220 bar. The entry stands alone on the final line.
0.65 bar
